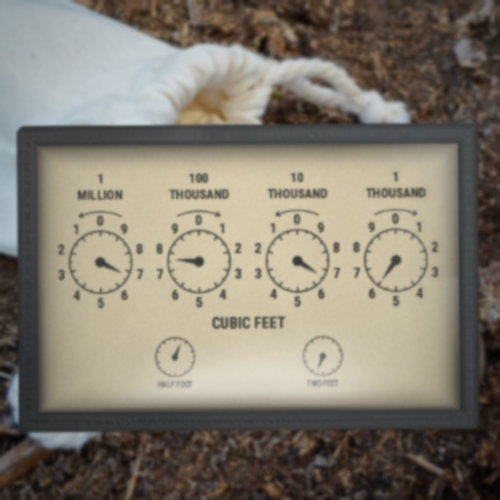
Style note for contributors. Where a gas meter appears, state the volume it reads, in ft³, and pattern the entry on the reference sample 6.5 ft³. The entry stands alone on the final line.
676600 ft³
